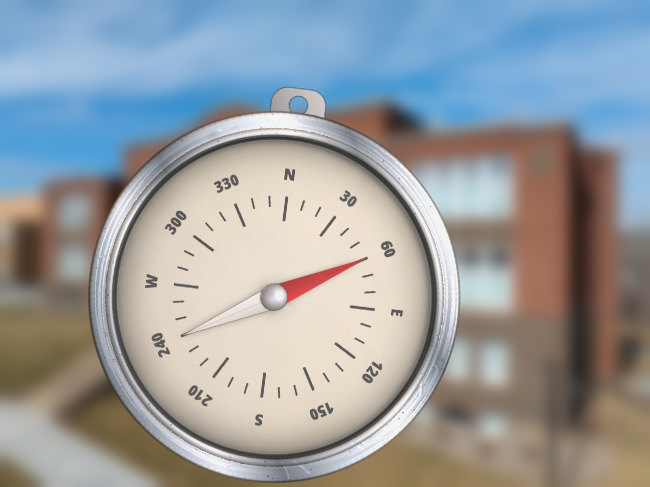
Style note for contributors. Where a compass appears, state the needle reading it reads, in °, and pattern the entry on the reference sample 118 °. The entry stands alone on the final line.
60 °
